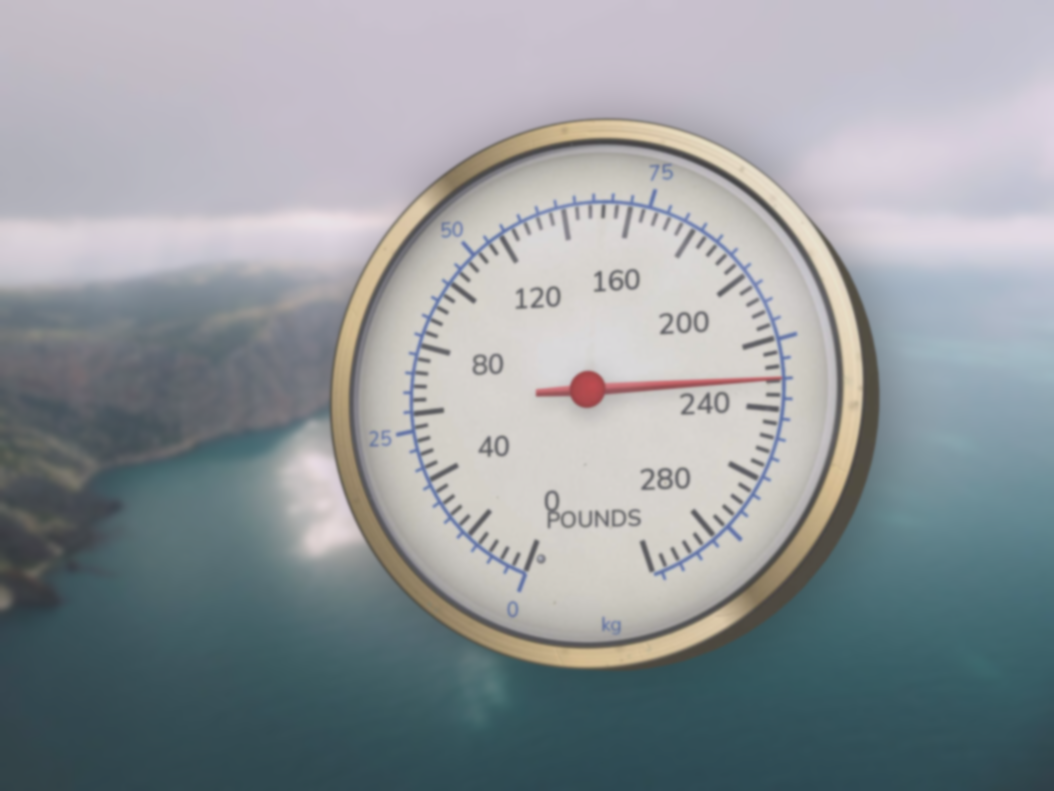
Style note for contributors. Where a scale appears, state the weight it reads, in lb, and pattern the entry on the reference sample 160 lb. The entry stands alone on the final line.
232 lb
